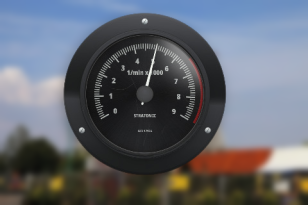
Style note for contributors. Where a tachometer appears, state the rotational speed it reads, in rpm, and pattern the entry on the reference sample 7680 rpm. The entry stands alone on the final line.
5000 rpm
